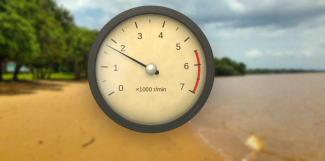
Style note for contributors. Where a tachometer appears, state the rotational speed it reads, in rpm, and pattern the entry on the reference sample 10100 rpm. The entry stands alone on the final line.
1750 rpm
